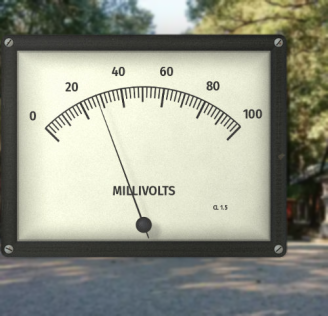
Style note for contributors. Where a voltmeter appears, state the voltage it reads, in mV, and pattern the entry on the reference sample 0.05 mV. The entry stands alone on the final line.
28 mV
